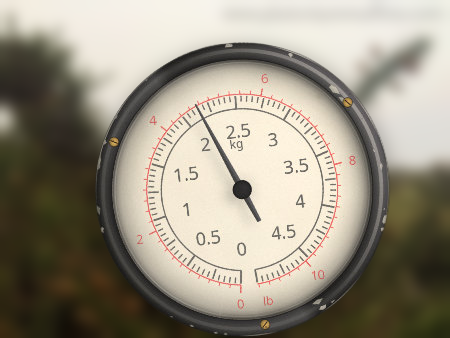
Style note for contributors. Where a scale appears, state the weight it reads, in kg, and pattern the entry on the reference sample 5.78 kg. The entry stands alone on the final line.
2.15 kg
